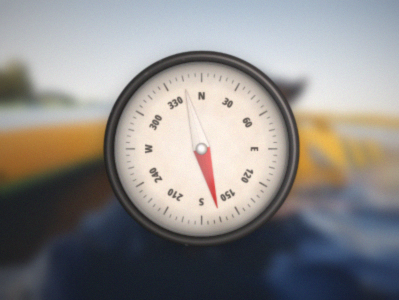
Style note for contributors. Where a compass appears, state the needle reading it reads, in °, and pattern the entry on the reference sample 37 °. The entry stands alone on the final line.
165 °
